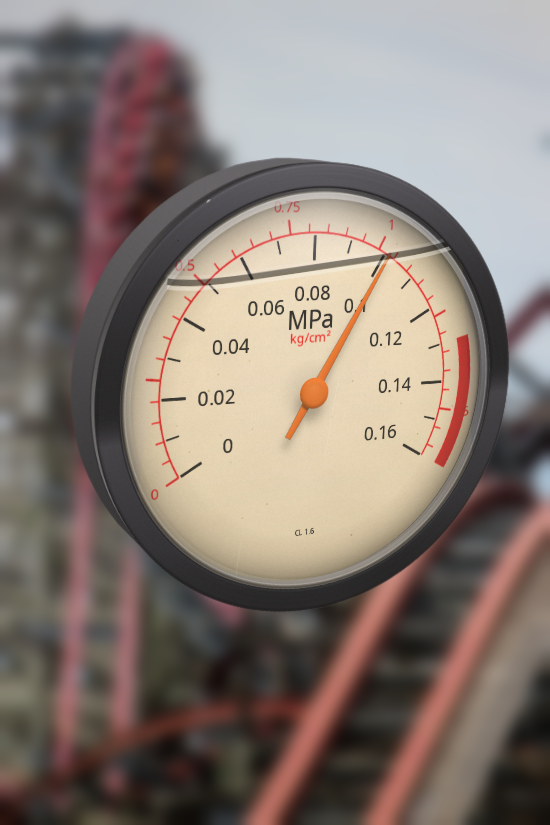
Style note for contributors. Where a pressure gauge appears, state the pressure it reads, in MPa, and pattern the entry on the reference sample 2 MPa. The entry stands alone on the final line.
0.1 MPa
